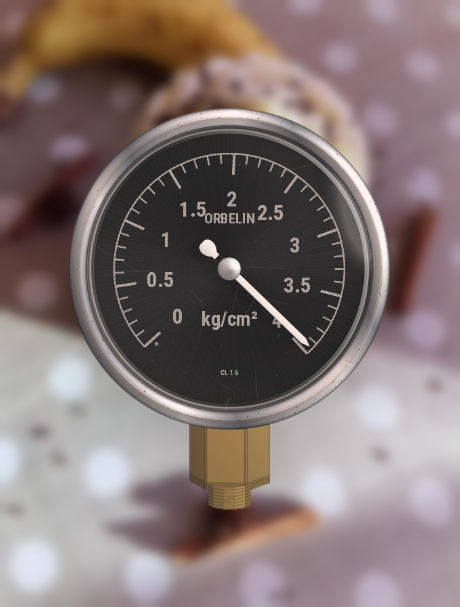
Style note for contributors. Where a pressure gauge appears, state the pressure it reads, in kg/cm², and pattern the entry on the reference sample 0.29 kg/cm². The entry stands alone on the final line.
3.95 kg/cm²
